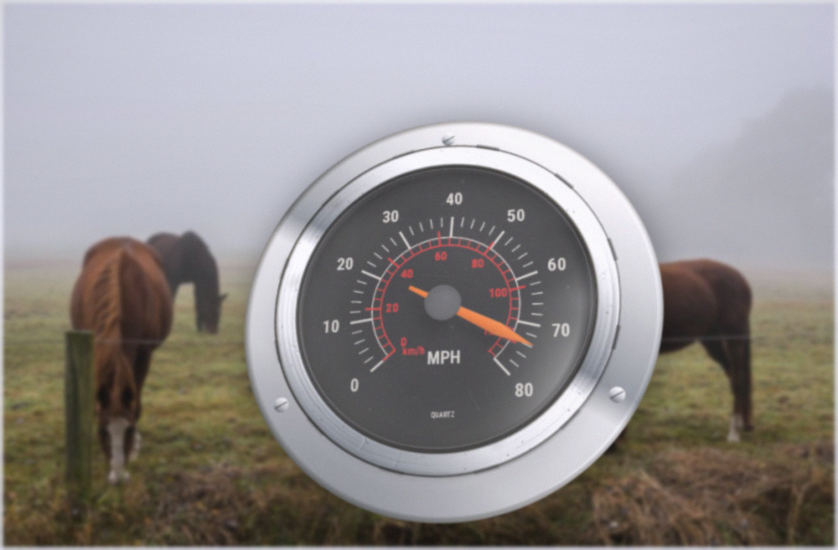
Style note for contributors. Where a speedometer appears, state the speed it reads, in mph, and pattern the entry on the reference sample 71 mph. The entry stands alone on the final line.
74 mph
